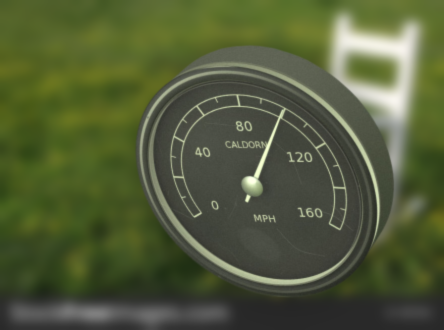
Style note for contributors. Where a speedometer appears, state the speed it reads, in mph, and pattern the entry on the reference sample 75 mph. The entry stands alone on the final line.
100 mph
